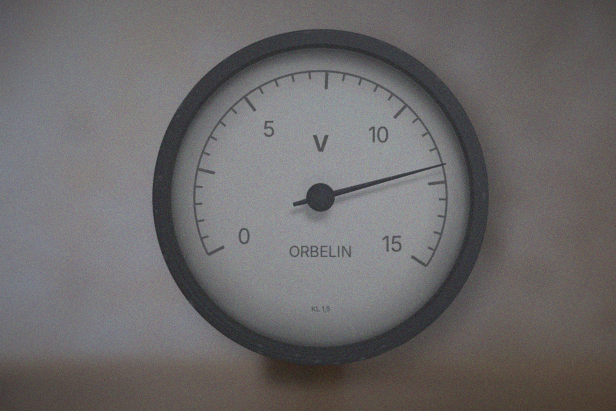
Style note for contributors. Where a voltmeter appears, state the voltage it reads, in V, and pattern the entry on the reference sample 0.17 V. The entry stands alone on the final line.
12 V
